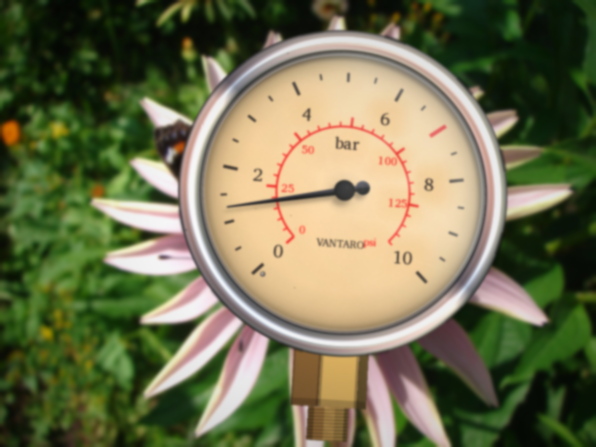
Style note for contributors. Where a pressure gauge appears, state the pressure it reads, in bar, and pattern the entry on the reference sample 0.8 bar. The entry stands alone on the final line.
1.25 bar
